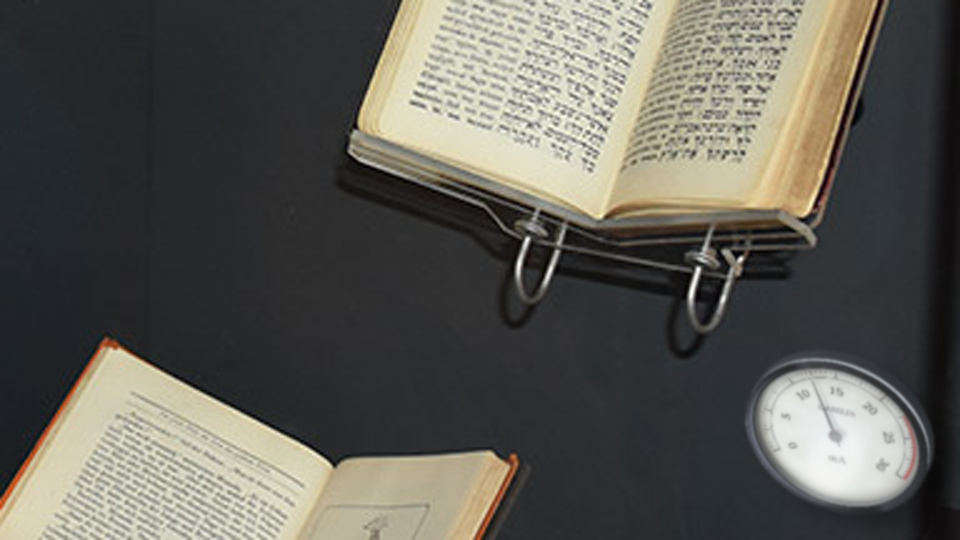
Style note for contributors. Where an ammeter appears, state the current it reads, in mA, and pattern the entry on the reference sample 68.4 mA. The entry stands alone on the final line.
12.5 mA
